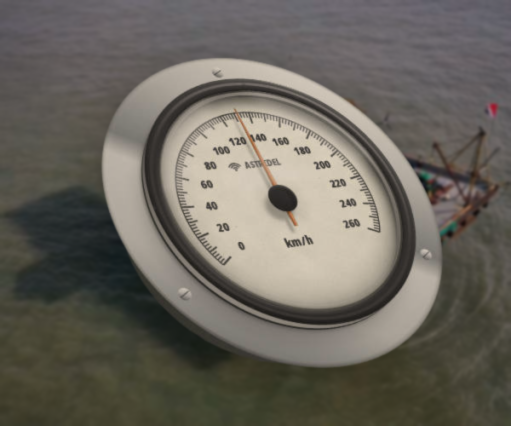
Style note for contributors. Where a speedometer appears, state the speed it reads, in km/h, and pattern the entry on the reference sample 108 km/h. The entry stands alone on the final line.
130 km/h
